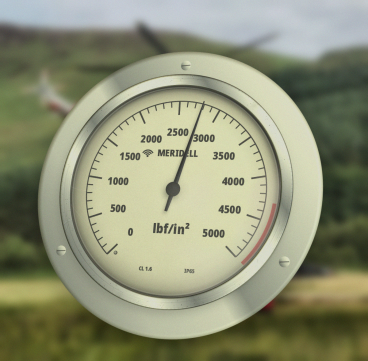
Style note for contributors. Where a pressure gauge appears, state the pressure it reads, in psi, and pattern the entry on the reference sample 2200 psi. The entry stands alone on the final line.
2800 psi
